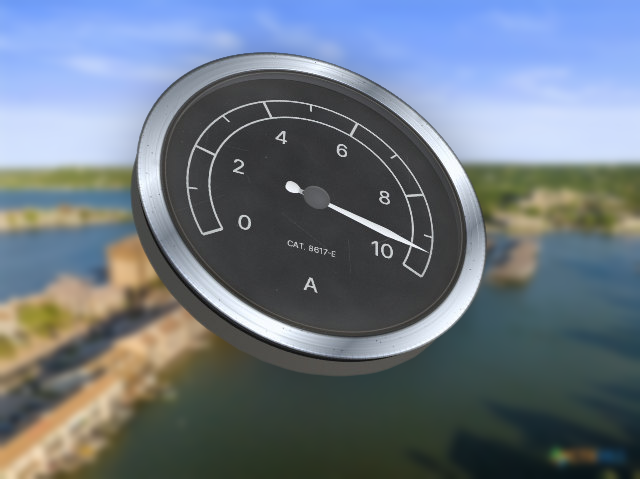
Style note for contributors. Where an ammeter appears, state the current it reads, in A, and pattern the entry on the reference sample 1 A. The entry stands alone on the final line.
9.5 A
